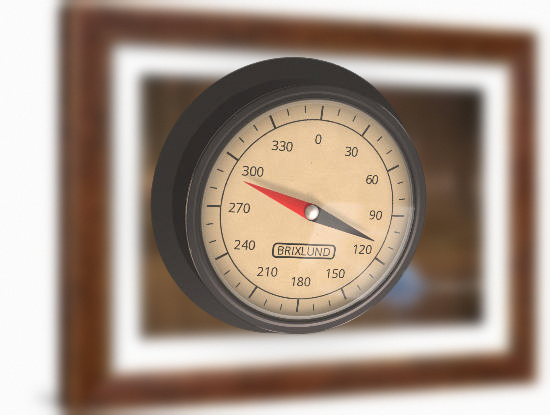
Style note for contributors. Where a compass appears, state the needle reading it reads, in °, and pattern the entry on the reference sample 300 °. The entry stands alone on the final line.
290 °
